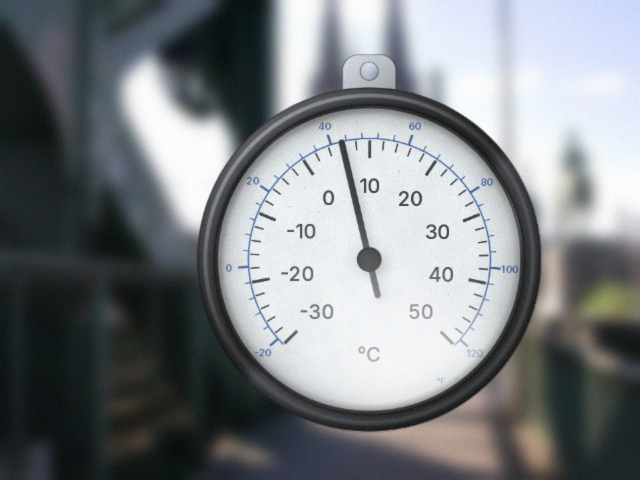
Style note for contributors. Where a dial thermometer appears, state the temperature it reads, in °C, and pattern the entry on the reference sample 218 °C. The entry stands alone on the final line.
6 °C
